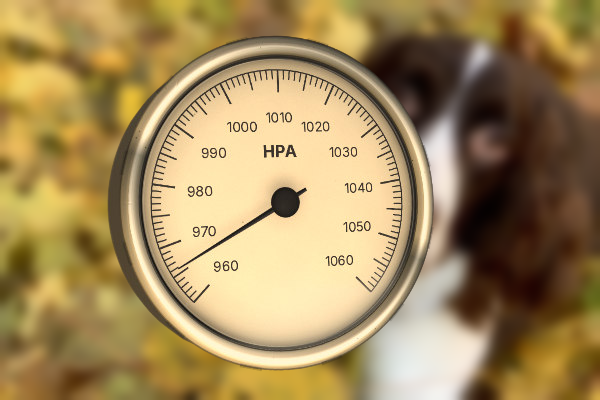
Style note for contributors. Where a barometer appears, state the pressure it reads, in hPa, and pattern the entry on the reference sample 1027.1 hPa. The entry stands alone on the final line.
966 hPa
